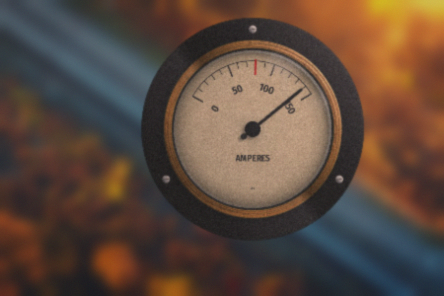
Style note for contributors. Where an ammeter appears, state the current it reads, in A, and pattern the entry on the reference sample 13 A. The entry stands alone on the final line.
140 A
